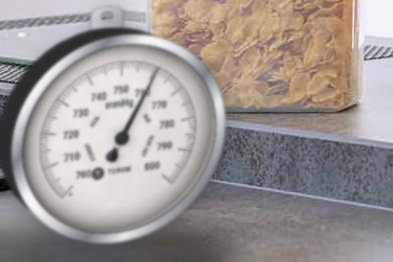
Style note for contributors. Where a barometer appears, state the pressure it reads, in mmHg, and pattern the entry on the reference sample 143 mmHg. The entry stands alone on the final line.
760 mmHg
